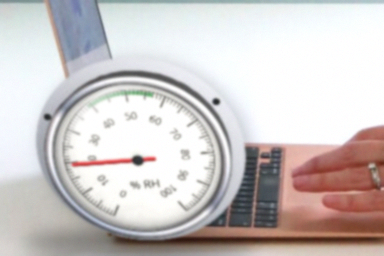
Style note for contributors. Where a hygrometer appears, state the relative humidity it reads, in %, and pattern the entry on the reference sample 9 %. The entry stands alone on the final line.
20 %
